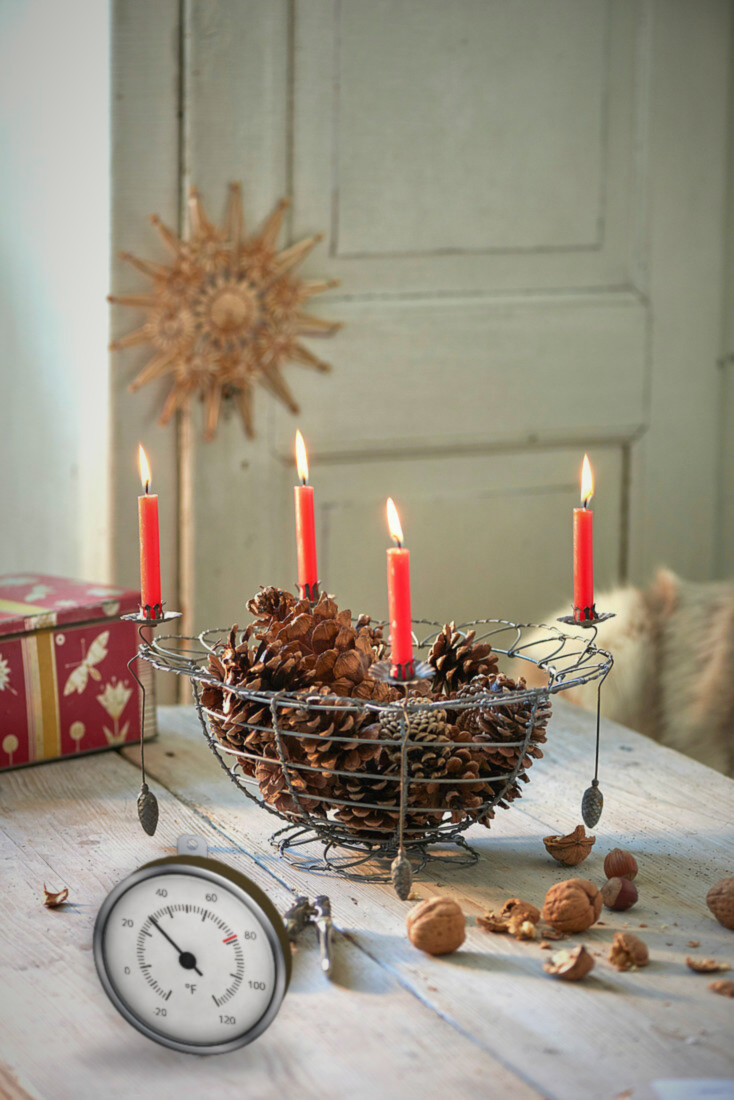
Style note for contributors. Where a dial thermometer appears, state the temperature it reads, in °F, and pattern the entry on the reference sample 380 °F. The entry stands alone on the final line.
30 °F
